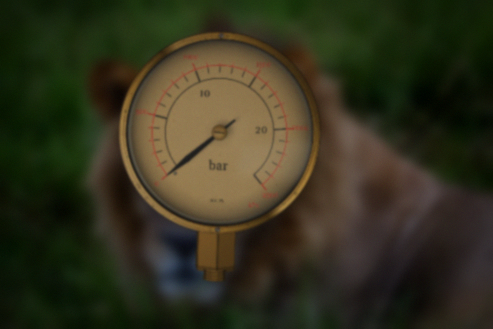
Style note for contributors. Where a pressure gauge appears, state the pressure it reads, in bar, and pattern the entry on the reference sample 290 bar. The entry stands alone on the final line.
0 bar
